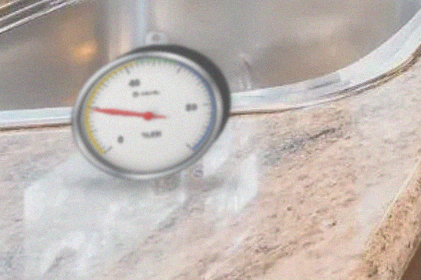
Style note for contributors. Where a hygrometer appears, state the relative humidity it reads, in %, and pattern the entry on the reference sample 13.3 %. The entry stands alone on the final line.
20 %
